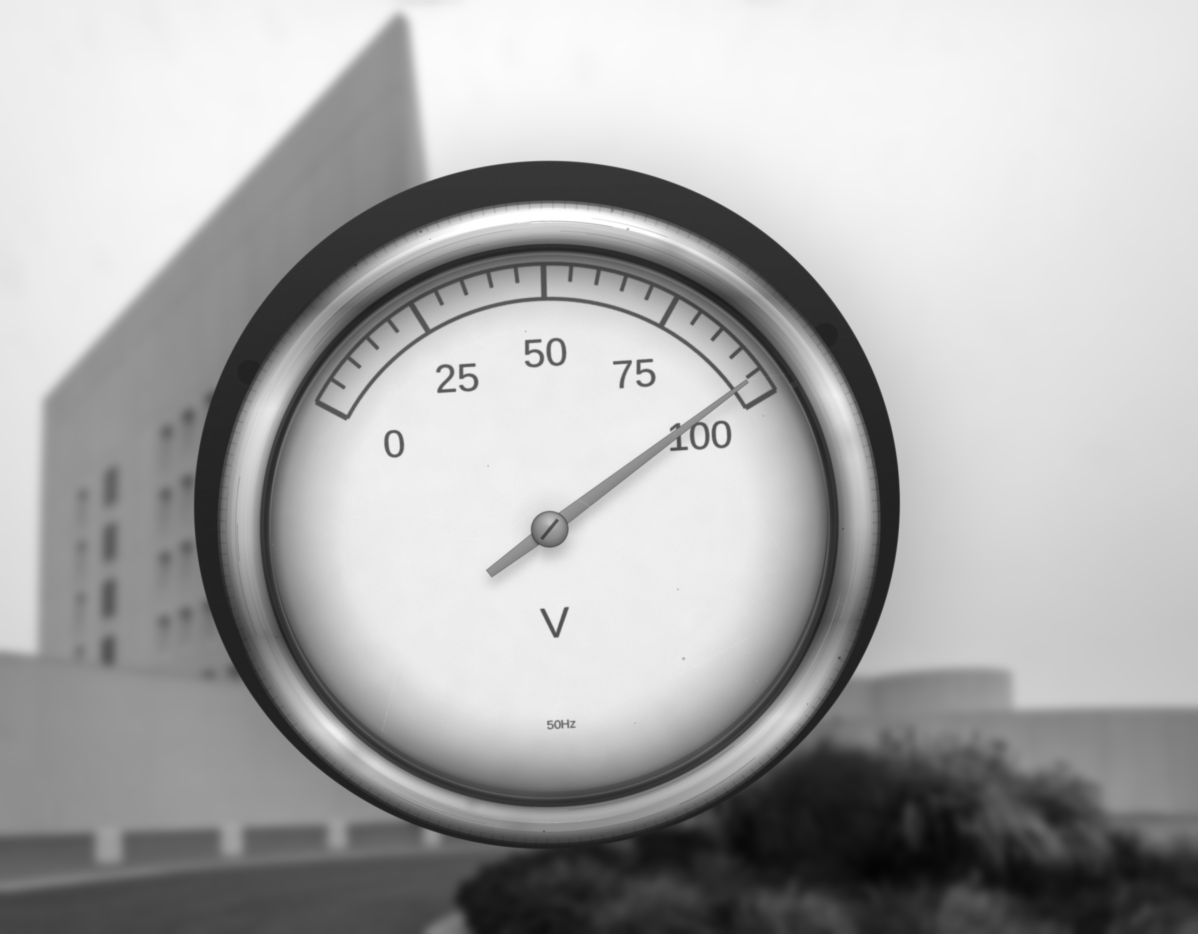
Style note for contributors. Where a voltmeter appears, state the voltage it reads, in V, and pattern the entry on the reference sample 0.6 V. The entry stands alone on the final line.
95 V
